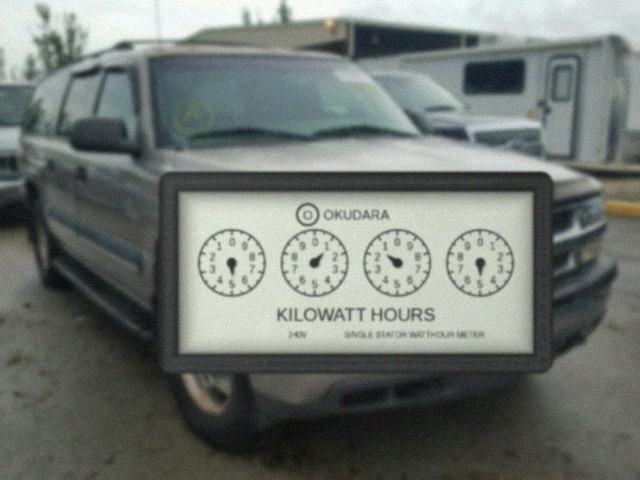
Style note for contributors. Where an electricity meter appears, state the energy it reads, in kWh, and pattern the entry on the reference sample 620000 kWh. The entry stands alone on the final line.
5115 kWh
